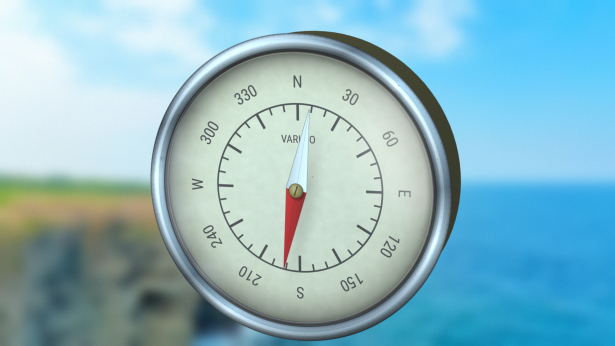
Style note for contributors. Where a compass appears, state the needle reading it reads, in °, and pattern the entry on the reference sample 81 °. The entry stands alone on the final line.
190 °
